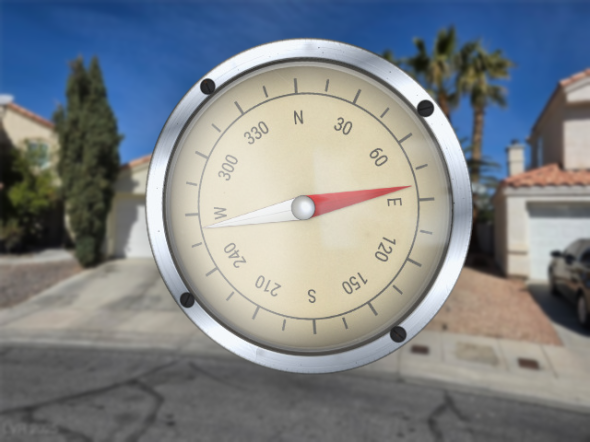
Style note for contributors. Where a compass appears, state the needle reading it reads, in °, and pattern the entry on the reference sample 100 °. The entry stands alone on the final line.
82.5 °
